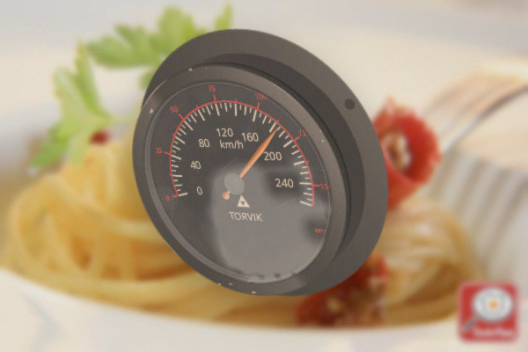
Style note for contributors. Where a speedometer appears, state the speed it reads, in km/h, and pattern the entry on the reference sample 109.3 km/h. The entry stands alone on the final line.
185 km/h
